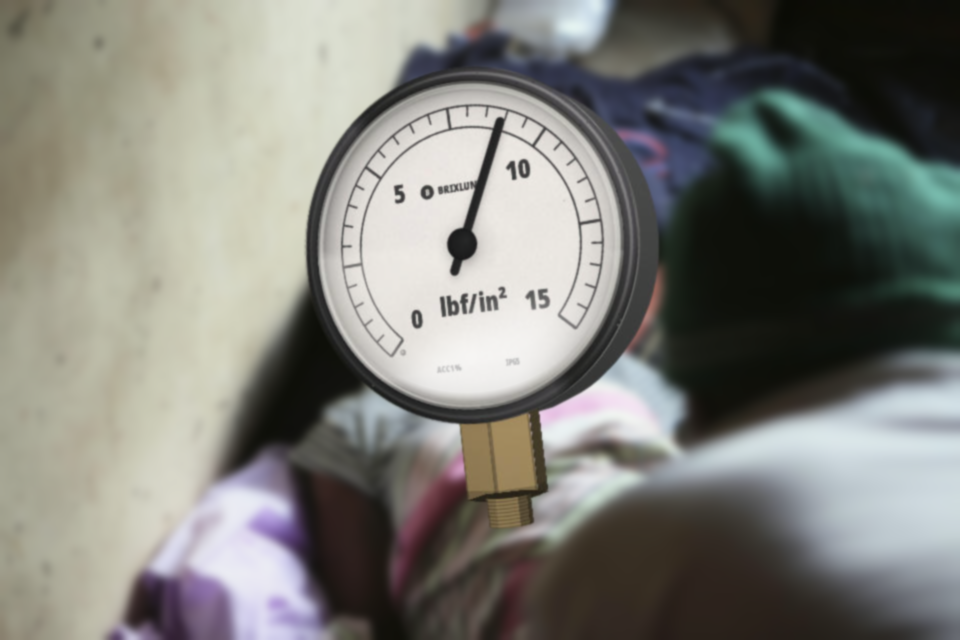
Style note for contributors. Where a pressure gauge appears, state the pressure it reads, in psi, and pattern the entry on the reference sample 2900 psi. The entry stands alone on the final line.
9 psi
